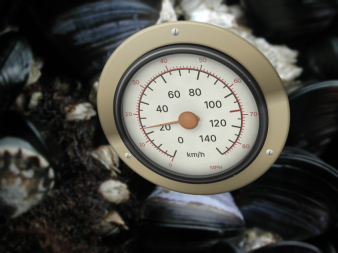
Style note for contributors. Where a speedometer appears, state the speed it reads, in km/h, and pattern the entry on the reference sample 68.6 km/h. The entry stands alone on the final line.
25 km/h
